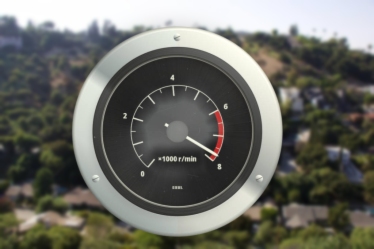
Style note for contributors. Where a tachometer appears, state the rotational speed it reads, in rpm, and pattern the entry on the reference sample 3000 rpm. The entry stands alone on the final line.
7750 rpm
